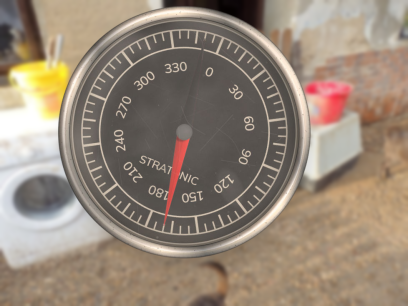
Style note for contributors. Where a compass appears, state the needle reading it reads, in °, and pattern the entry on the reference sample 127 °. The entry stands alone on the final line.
170 °
